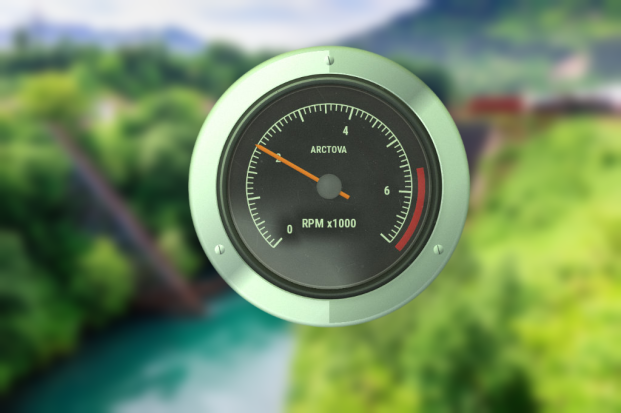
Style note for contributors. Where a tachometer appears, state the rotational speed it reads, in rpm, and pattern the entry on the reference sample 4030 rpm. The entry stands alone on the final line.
2000 rpm
